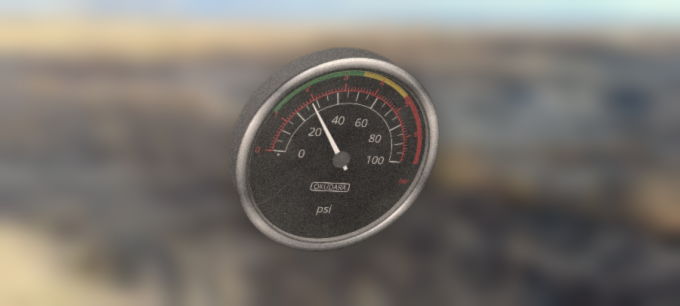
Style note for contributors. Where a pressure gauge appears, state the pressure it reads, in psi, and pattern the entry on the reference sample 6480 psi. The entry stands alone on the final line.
27.5 psi
